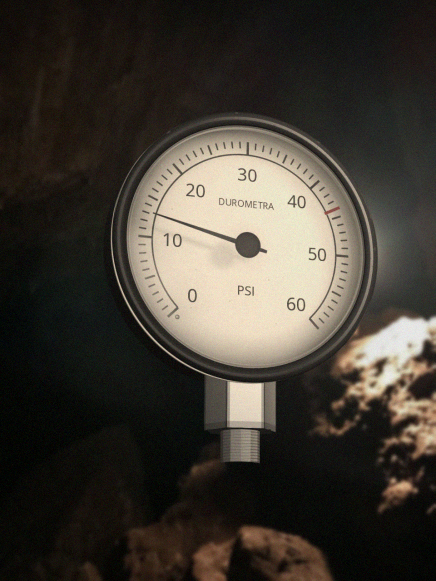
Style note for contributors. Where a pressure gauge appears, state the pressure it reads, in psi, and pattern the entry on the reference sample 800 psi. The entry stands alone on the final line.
13 psi
